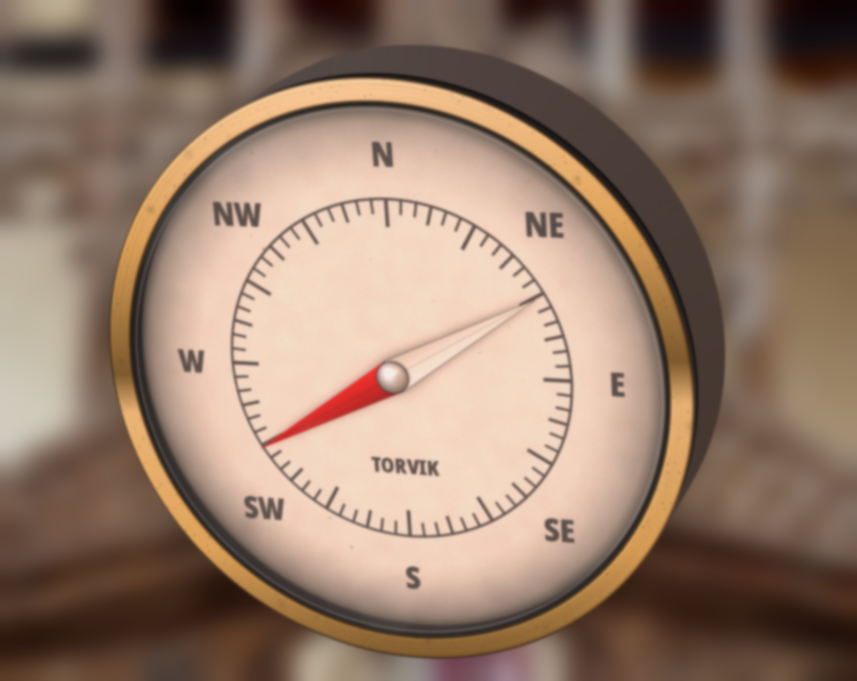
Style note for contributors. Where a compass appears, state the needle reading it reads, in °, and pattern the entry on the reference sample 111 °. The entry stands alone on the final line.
240 °
